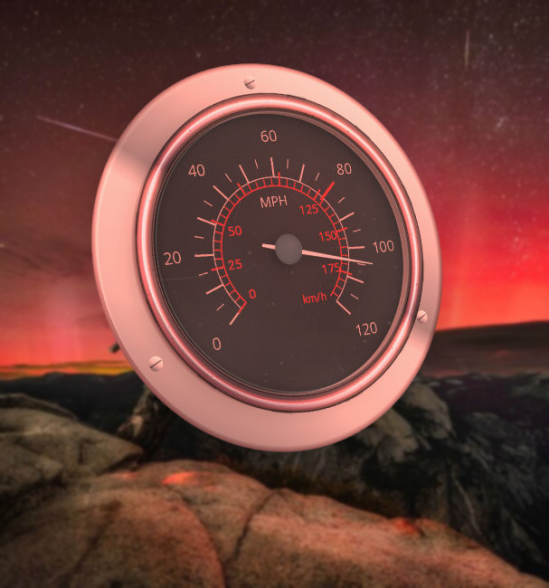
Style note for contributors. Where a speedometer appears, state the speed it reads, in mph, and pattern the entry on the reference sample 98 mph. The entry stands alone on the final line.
105 mph
